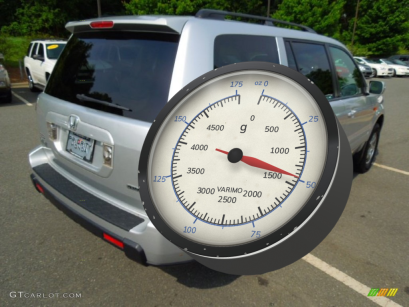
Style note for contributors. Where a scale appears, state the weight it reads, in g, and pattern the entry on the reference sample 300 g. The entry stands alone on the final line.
1400 g
